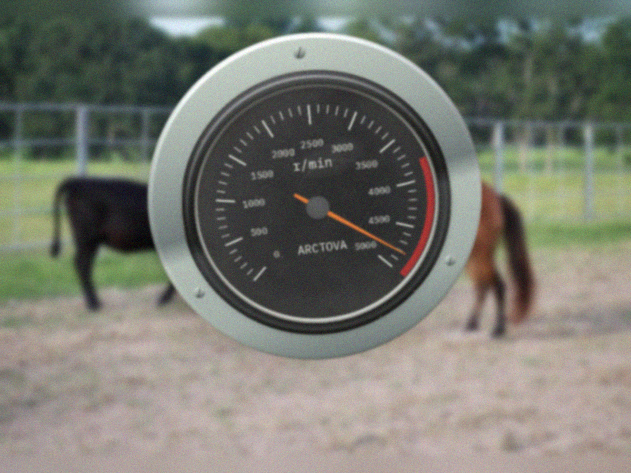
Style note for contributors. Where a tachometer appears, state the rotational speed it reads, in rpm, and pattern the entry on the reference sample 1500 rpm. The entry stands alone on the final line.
4800 rpm
